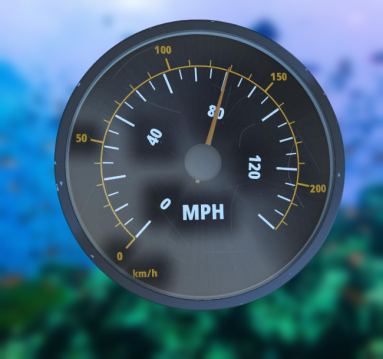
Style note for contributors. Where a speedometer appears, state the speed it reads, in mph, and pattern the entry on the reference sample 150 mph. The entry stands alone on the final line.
80 mph
